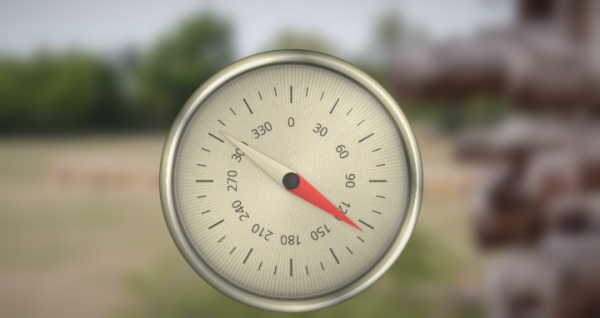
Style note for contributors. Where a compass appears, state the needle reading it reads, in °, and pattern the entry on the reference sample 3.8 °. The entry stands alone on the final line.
125 °
